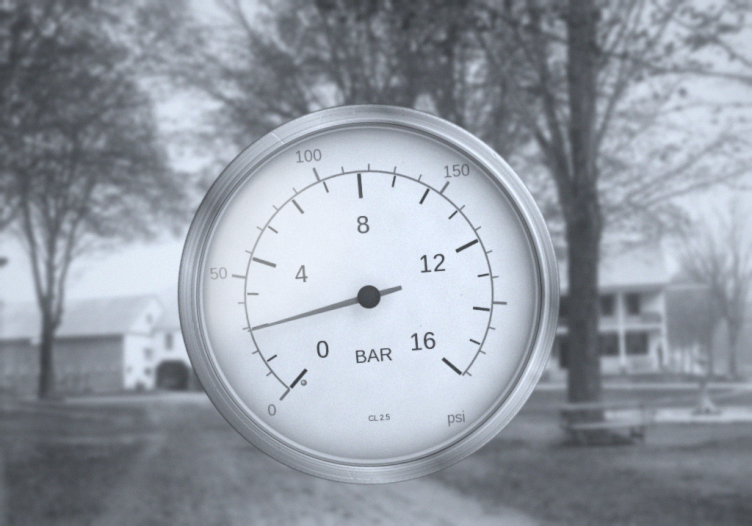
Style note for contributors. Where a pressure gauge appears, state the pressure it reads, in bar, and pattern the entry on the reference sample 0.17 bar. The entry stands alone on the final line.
2 bar
